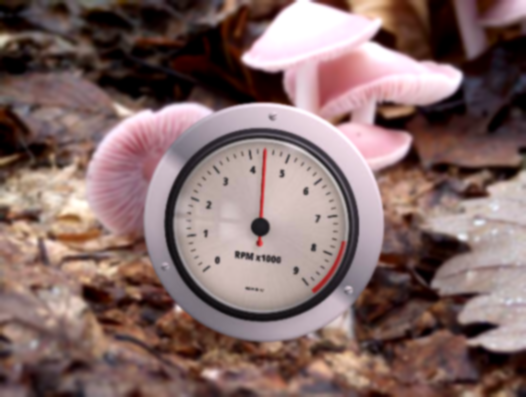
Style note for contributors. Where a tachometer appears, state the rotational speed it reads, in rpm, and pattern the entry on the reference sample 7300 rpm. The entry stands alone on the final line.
4400 rpm
